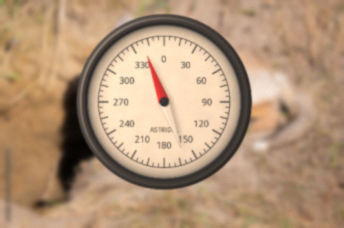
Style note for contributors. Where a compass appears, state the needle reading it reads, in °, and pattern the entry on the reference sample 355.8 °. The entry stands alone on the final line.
340 °
